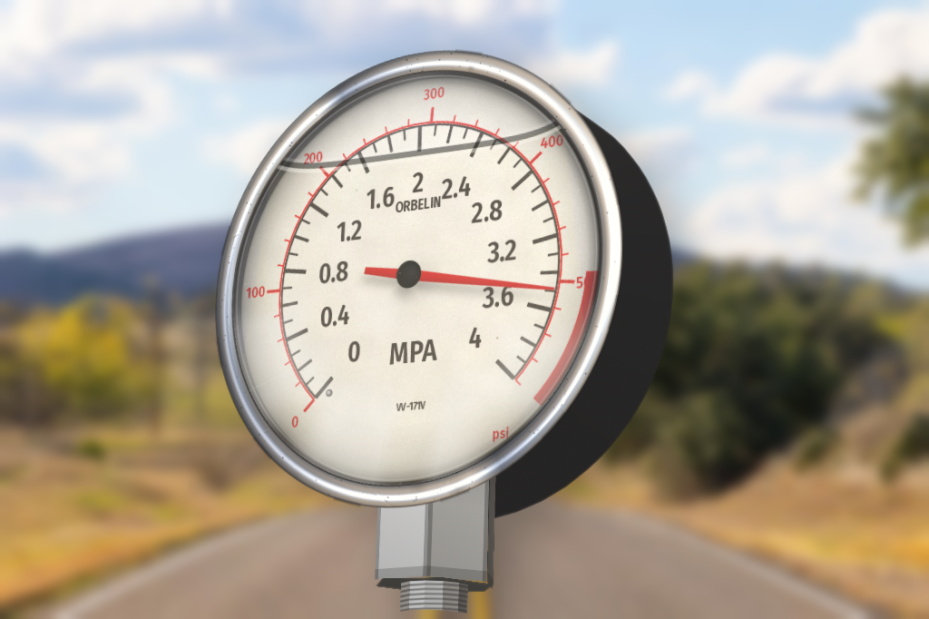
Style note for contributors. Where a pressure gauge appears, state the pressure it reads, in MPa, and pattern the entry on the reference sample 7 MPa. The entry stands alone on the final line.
3.5 MPa
